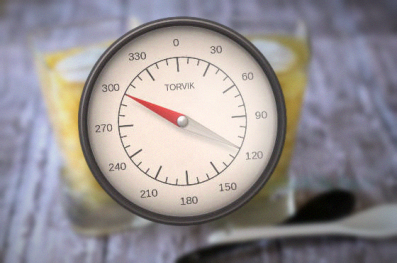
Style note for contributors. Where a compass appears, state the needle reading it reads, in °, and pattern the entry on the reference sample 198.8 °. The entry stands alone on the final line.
300 °
